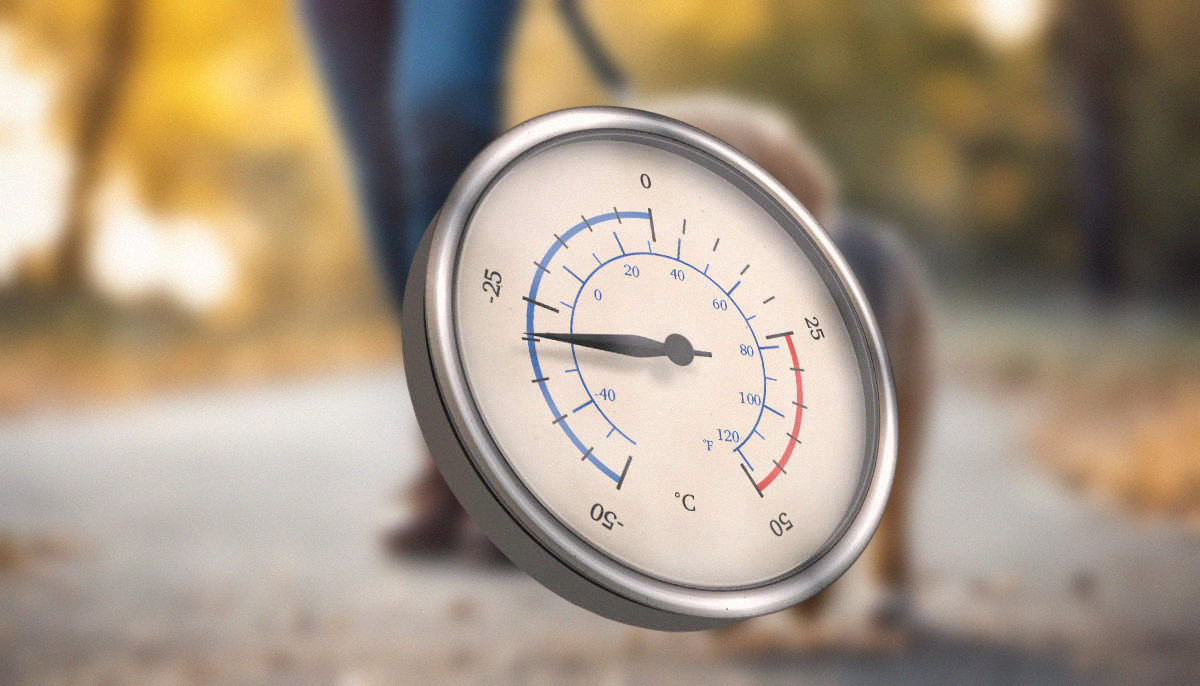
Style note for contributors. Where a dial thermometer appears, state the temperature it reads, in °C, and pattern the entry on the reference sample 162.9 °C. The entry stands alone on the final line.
-30 °C
